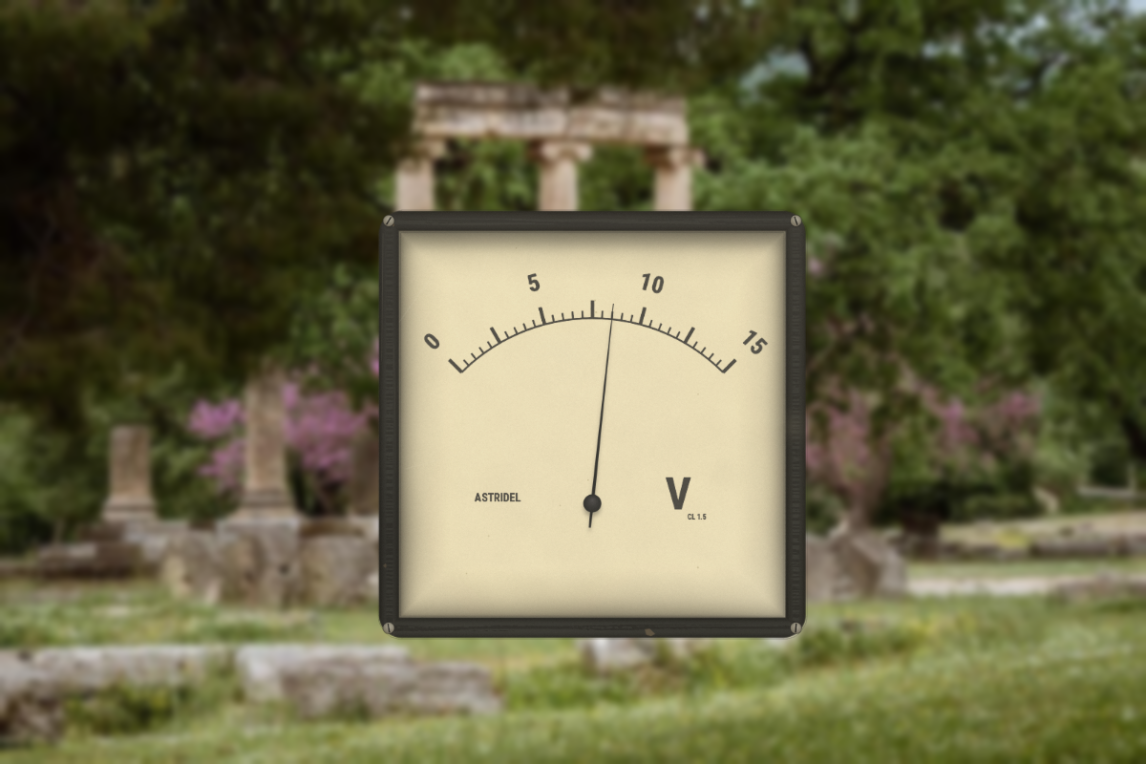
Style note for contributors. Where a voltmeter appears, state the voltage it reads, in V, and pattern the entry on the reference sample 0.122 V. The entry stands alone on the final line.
8.5 V
